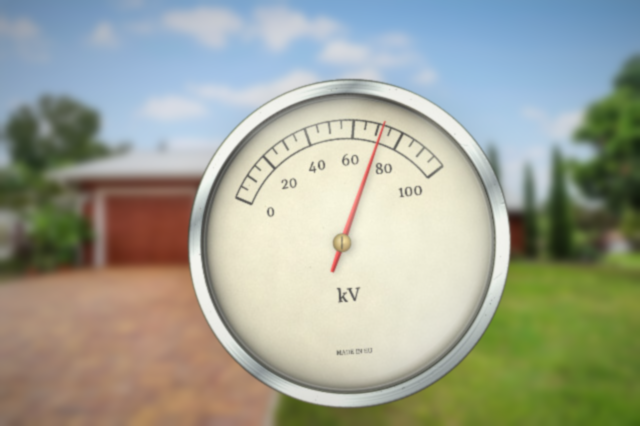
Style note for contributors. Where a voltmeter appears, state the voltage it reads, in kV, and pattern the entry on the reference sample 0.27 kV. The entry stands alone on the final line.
72.5 kV
